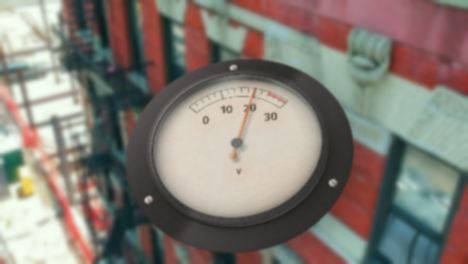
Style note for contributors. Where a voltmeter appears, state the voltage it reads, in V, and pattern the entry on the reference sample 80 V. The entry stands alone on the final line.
20 V
